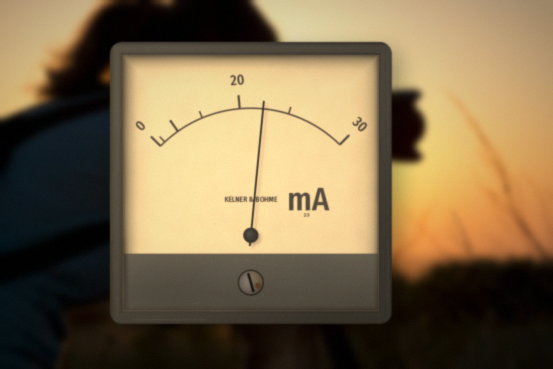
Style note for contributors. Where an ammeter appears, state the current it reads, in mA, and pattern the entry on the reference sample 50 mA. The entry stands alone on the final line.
22.5 mA
